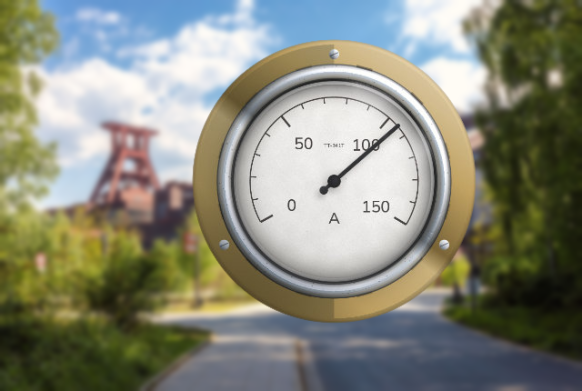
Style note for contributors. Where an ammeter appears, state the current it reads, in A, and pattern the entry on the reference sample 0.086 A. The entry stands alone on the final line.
105 A
